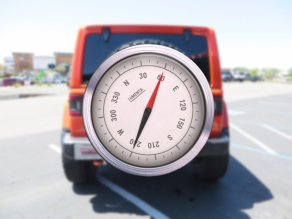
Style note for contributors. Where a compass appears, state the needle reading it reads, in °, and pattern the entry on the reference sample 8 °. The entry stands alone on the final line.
60 °
